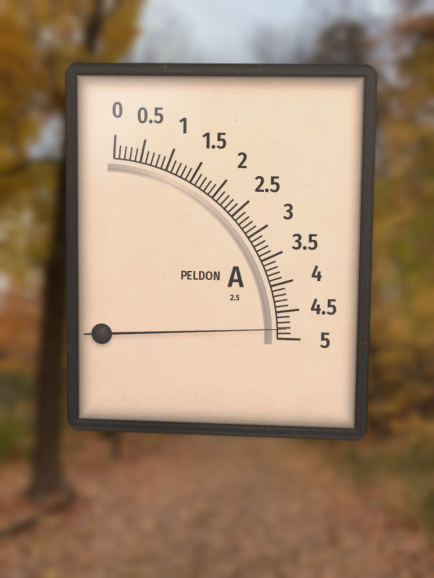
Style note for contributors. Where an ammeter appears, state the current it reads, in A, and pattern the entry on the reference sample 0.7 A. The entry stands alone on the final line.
4.8 A
